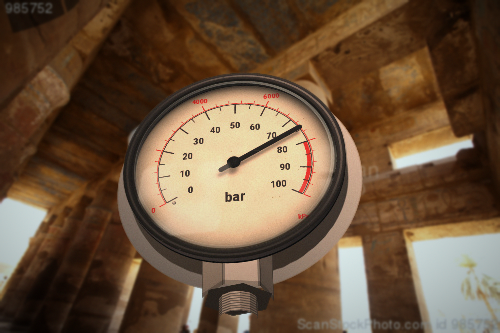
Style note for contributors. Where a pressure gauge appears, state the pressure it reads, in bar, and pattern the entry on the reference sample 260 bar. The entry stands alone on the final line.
75 bar
